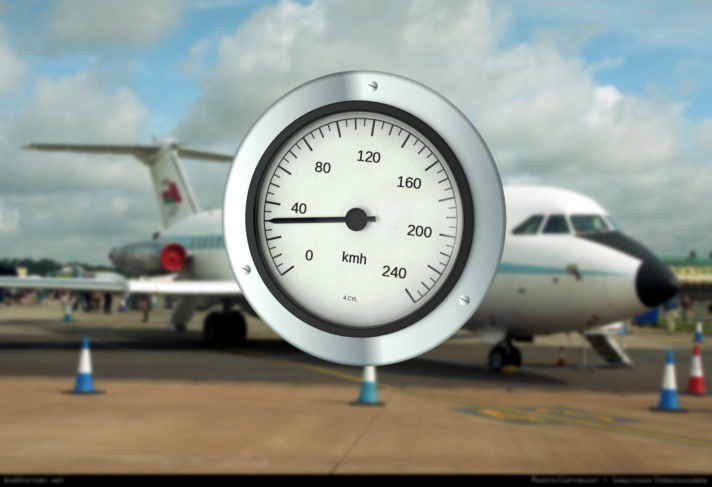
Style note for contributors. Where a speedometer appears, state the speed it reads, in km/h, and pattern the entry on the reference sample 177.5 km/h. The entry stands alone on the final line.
30 km/h
